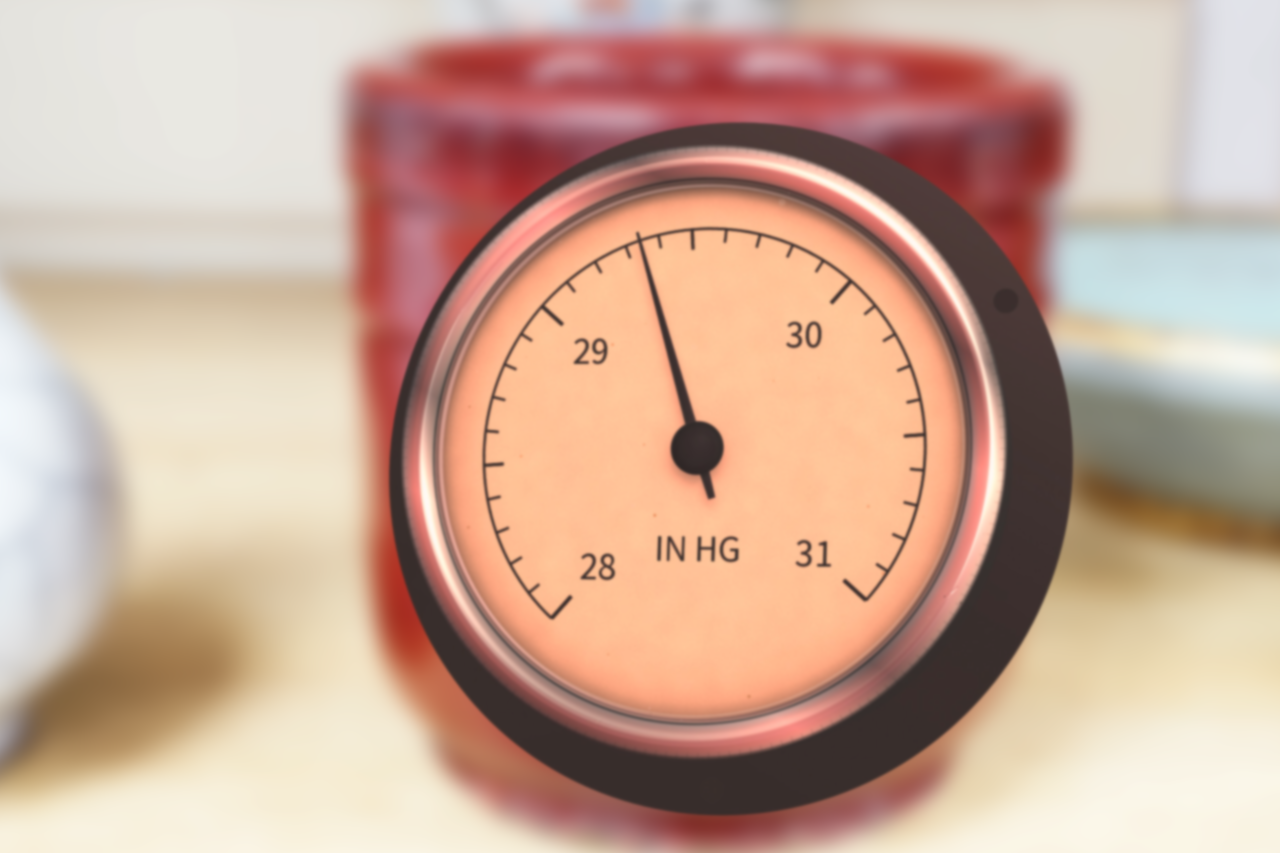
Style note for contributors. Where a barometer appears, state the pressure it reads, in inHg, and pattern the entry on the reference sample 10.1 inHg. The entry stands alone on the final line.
29.35 inHg
